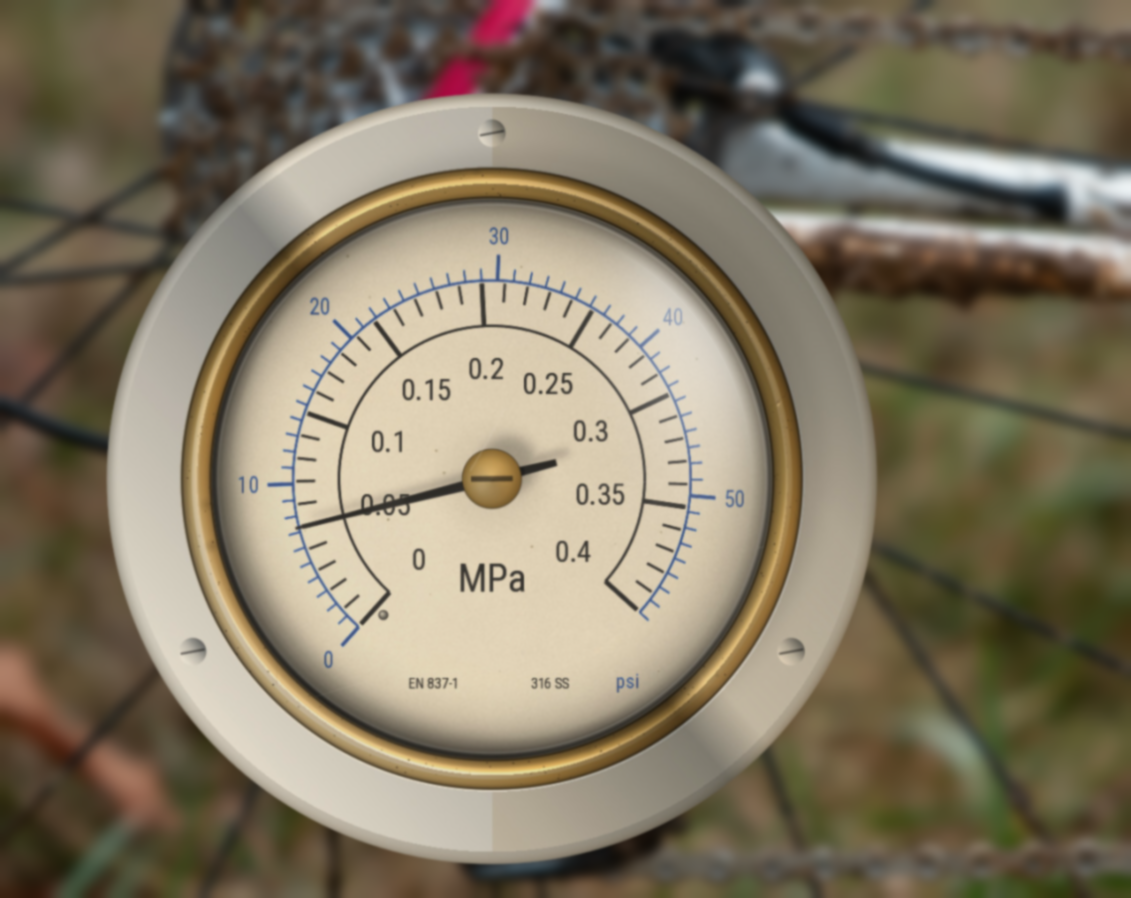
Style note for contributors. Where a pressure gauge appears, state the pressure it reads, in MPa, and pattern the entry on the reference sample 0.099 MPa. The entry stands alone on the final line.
0.05 MPa
